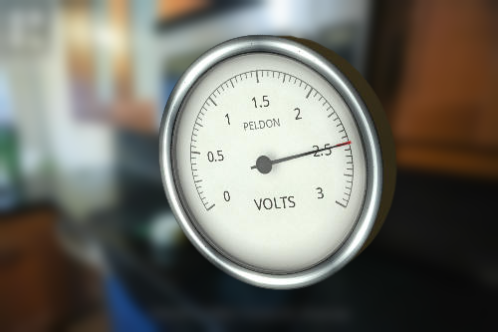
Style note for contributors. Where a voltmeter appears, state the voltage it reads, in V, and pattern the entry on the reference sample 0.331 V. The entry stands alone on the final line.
2.5 V
